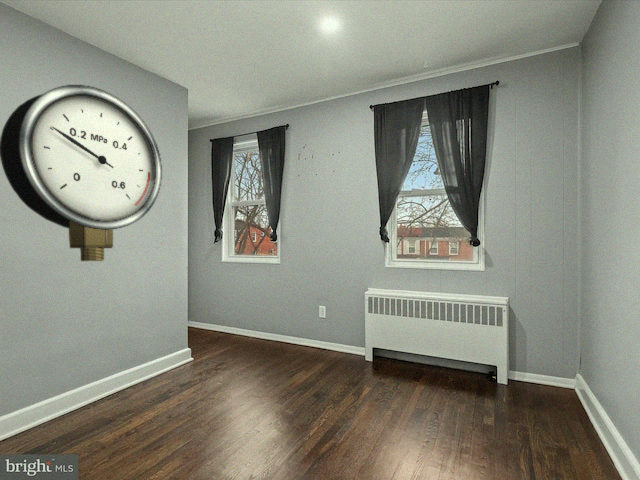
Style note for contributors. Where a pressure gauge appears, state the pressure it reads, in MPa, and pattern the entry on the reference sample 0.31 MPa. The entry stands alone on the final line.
0.15 MPa
